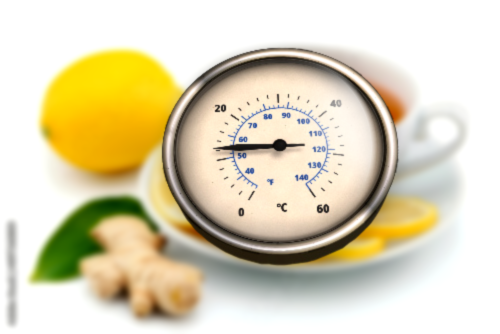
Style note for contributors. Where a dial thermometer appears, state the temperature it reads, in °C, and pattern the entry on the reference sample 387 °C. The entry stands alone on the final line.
12 °C
